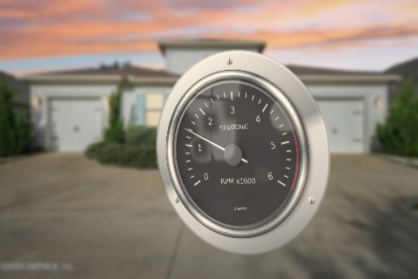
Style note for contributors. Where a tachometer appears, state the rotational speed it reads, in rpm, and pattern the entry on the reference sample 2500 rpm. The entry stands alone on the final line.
1400 rpm
